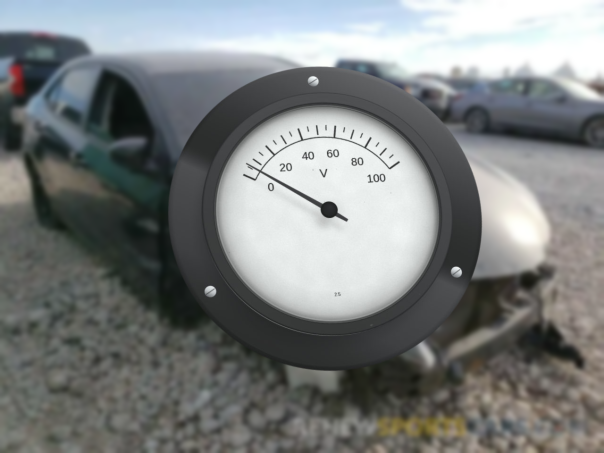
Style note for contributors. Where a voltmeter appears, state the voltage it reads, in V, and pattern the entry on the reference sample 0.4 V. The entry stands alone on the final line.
5 V
